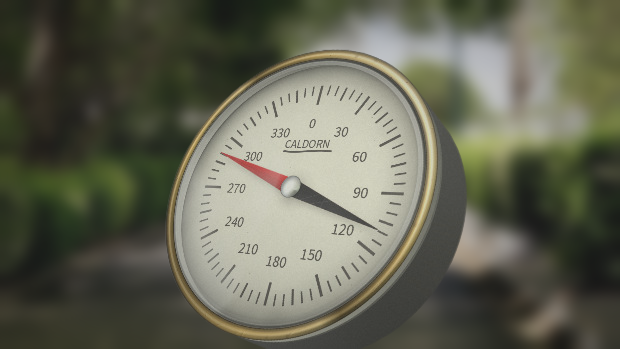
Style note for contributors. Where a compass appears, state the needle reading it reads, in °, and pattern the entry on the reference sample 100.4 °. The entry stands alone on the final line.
290 °
